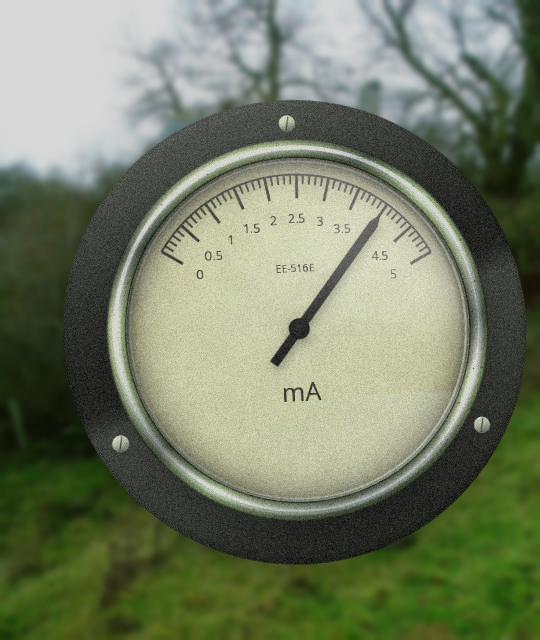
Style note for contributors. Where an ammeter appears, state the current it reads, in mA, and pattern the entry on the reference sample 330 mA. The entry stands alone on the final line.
4 mA
